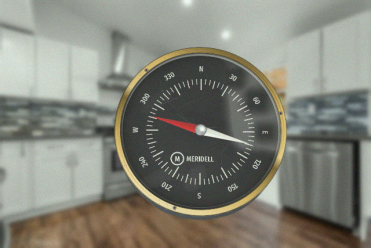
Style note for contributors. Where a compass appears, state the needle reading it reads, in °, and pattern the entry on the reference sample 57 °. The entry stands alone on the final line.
285 °
